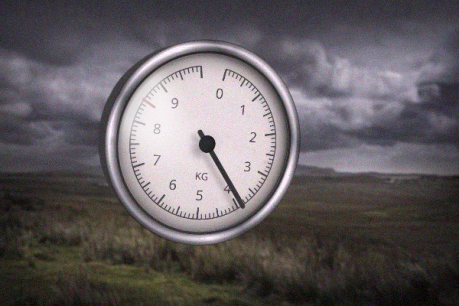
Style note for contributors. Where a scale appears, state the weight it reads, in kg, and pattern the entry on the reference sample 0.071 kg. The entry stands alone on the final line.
3.9 kg
